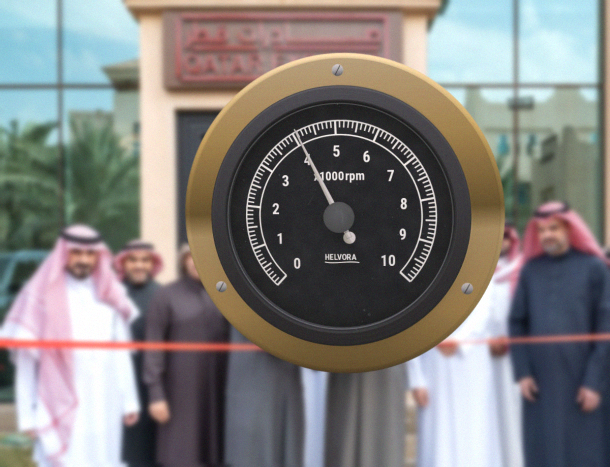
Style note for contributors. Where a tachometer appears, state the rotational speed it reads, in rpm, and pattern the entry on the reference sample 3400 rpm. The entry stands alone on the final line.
4100 rpm
